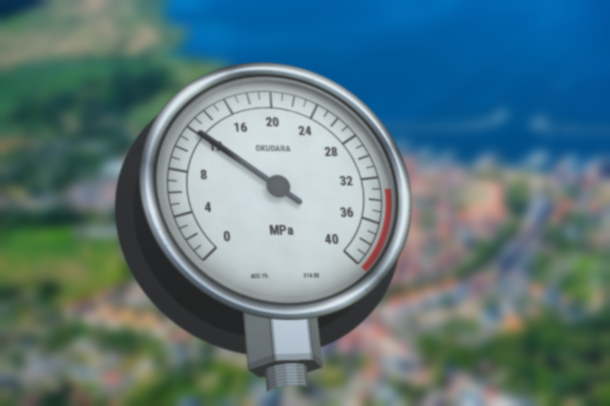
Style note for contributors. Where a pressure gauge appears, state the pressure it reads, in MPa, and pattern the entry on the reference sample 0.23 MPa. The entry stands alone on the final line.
12 MPa
